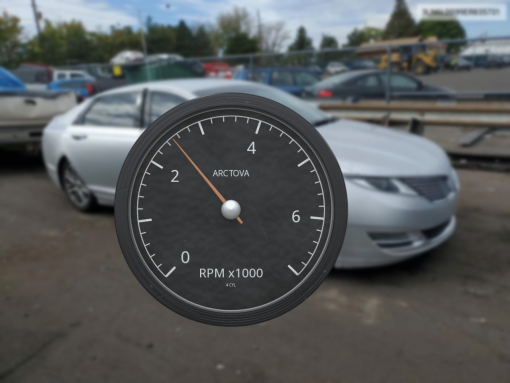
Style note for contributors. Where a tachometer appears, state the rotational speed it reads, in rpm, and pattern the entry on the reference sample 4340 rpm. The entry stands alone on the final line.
2500 rpm
